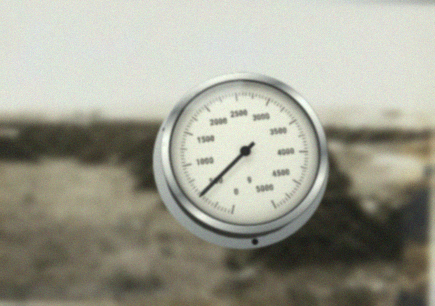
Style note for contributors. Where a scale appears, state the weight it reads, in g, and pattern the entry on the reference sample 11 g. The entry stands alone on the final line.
500 g
